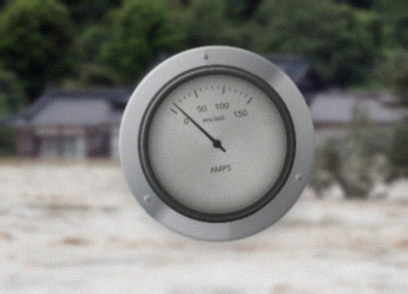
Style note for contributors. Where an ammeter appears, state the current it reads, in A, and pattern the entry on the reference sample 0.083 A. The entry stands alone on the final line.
10 A
